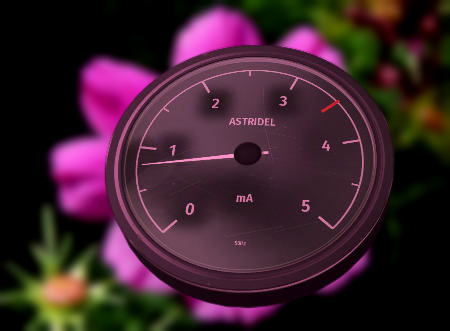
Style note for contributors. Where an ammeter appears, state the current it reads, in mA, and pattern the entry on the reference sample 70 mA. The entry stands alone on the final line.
0.75 mA
